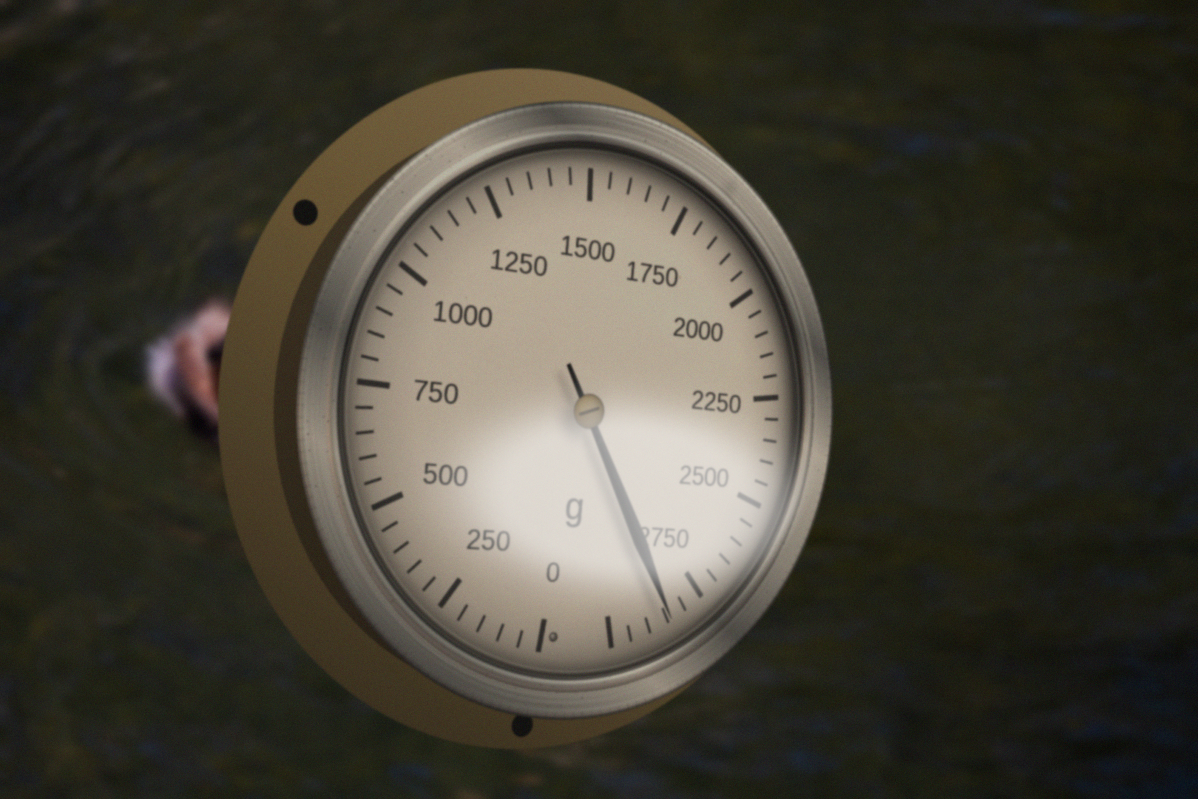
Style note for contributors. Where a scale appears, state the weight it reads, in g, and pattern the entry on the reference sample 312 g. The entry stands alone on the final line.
2850 g
